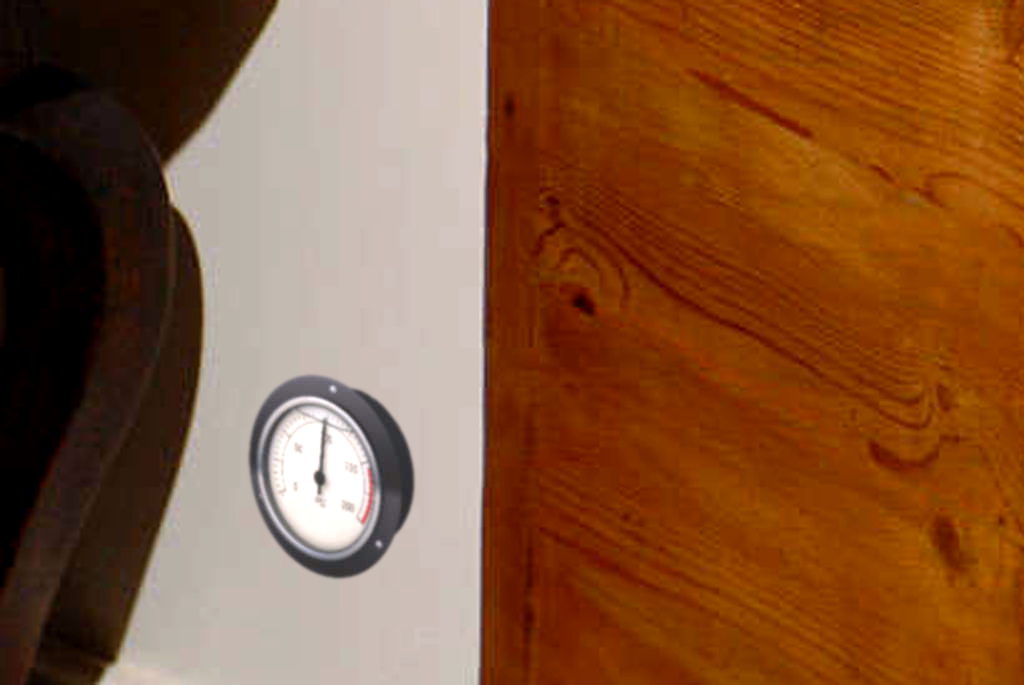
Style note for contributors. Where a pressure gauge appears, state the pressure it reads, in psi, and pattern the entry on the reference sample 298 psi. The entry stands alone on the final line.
100 psi
